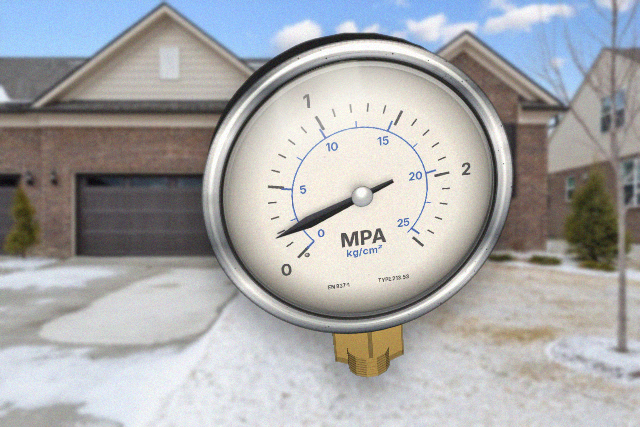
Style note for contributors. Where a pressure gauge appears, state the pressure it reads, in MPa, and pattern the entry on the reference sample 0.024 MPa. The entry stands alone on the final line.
0.2 MPa
